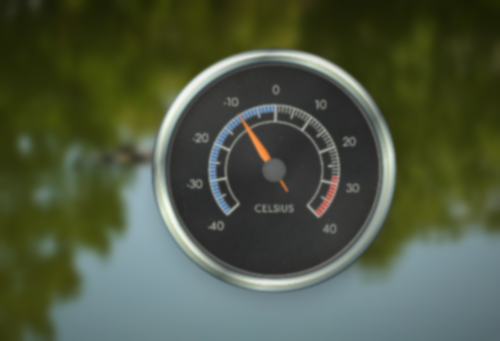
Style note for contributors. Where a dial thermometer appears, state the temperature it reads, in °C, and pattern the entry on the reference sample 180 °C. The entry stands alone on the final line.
-10 °C
